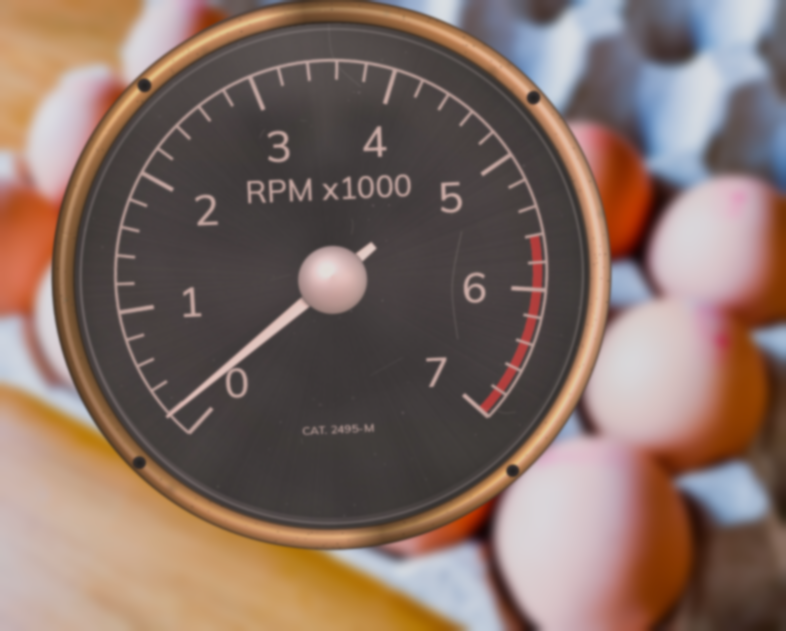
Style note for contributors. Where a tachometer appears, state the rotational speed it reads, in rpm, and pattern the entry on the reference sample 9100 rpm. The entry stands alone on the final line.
200 rpm
